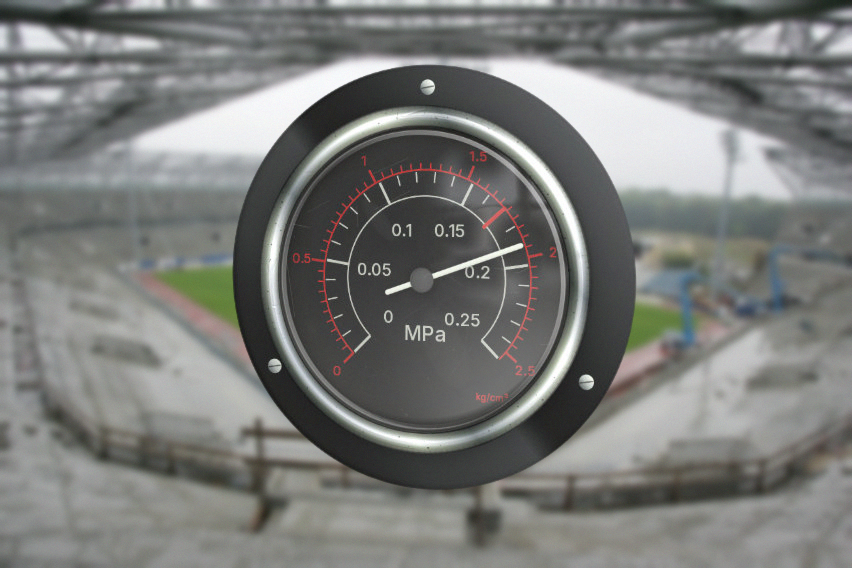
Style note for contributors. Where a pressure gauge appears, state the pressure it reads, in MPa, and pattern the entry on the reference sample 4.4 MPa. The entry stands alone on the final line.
0.19 MPa
